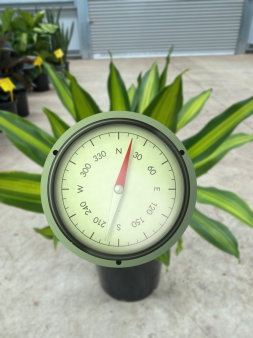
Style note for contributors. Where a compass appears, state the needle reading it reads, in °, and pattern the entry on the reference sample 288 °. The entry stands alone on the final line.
15 °
